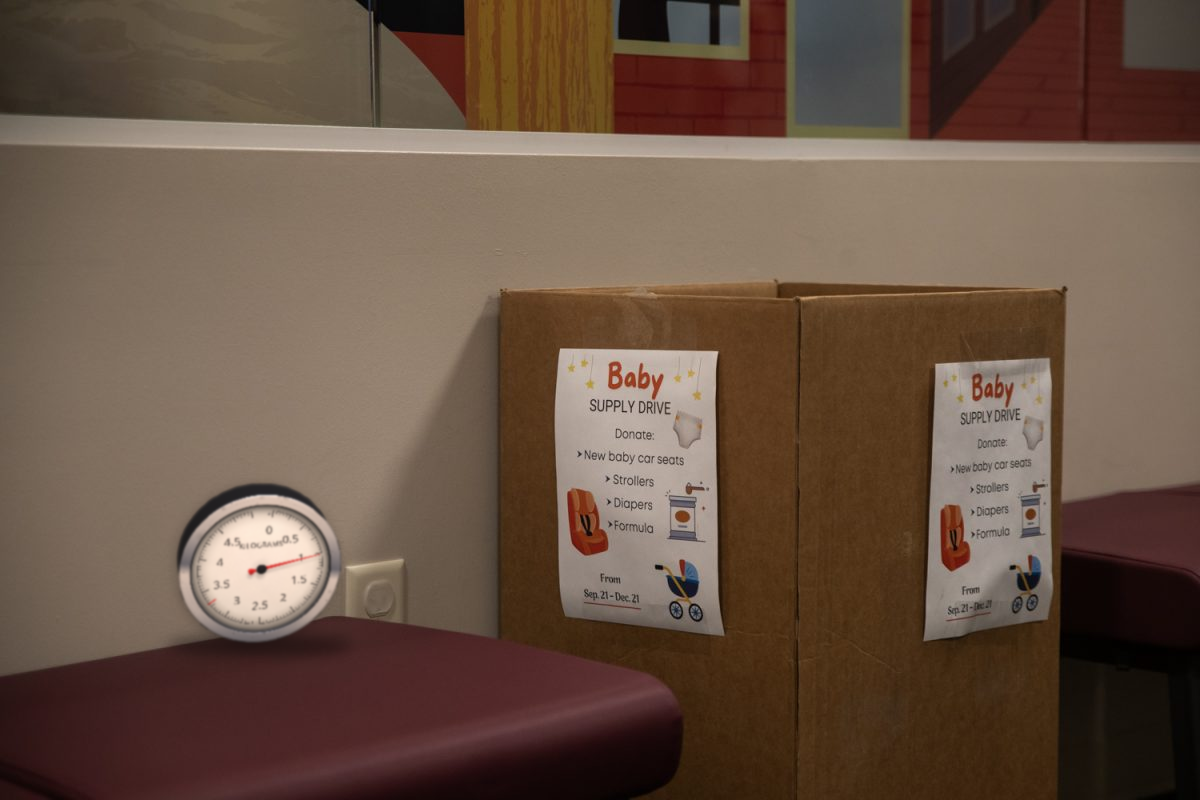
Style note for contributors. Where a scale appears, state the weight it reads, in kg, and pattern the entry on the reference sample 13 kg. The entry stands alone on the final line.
1 kg
